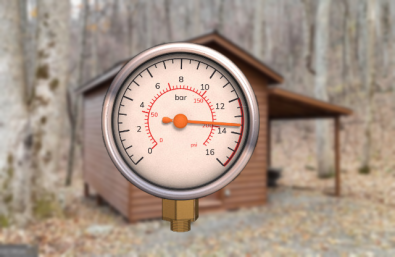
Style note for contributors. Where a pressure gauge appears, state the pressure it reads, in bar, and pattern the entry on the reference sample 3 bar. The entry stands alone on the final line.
13.5 bar
